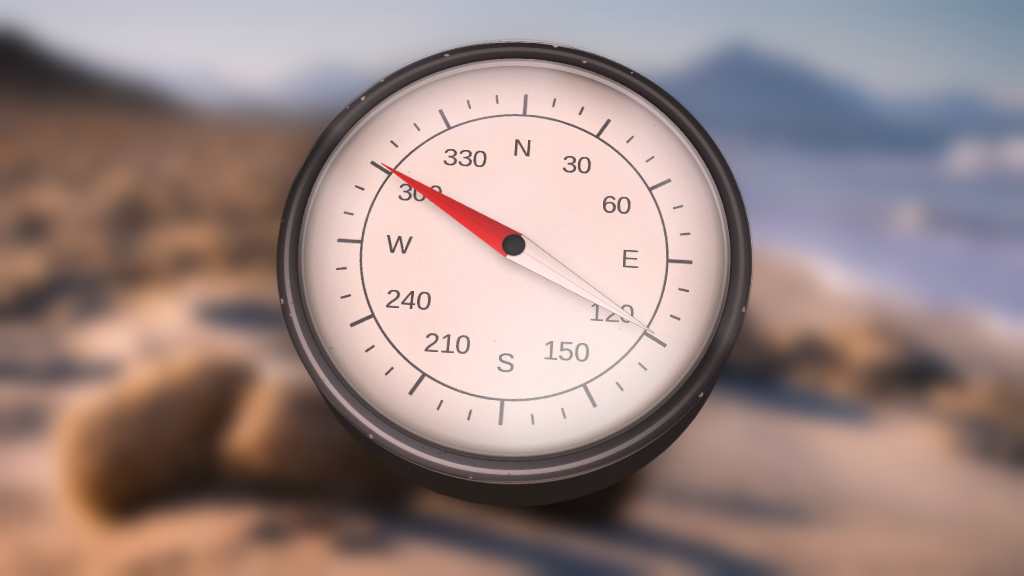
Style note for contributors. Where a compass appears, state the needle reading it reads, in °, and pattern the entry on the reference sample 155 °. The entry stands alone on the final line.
300 °
